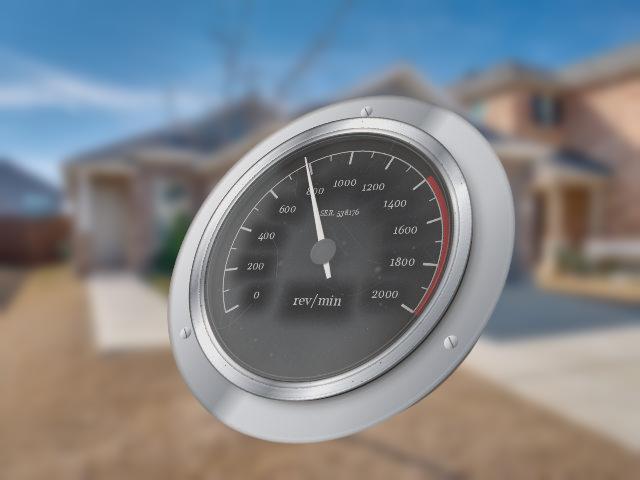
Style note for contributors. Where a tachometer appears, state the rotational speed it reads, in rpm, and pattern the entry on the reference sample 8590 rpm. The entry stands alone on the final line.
800 rpm
